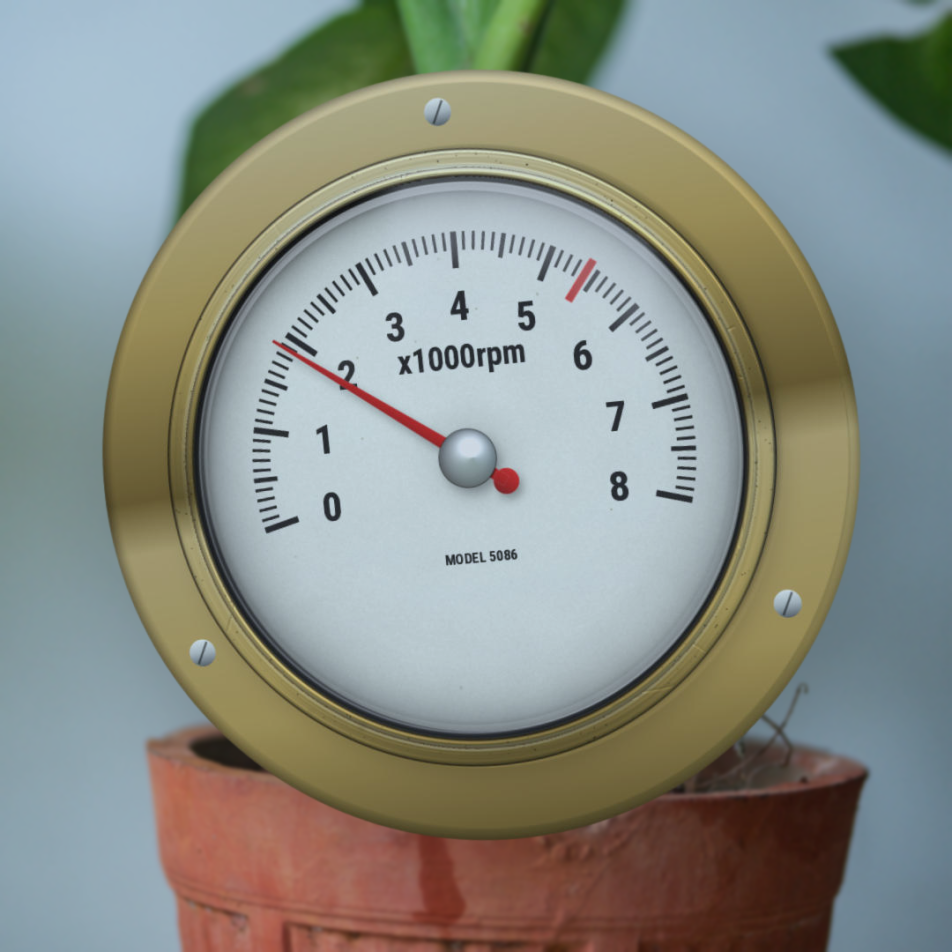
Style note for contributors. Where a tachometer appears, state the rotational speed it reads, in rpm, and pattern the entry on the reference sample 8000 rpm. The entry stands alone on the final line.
1900 rpm
